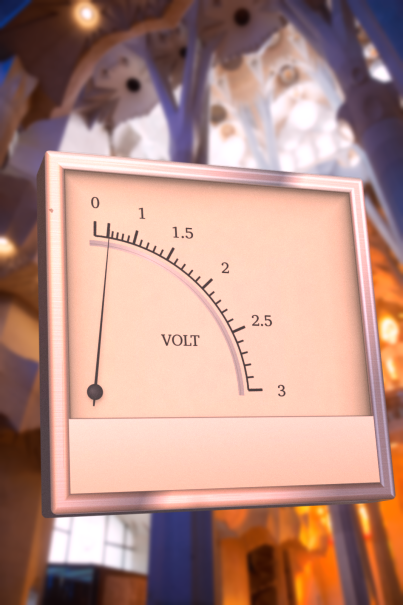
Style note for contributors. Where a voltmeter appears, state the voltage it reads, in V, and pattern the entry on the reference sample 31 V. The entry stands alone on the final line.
0.5 V
